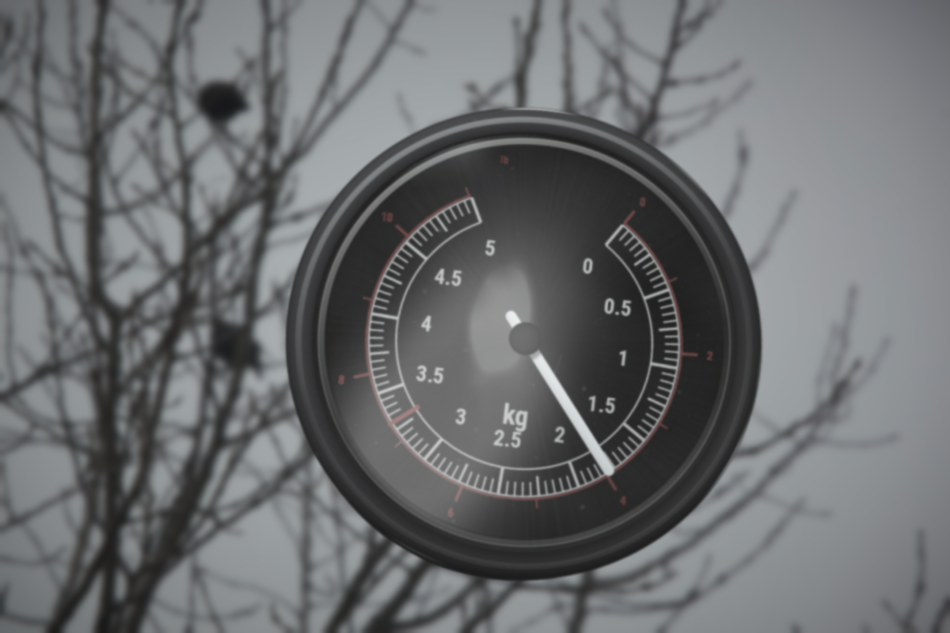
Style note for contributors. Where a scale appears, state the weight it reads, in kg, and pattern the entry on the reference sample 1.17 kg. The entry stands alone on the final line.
1.8 kg
